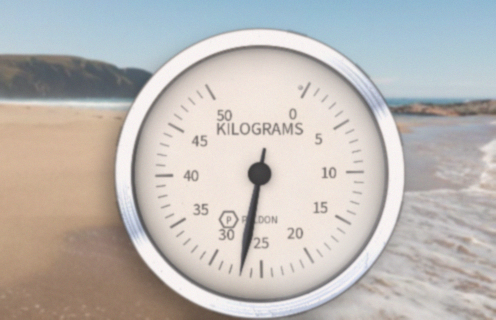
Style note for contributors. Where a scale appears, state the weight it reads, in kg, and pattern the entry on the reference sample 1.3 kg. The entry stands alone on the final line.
27 kg
